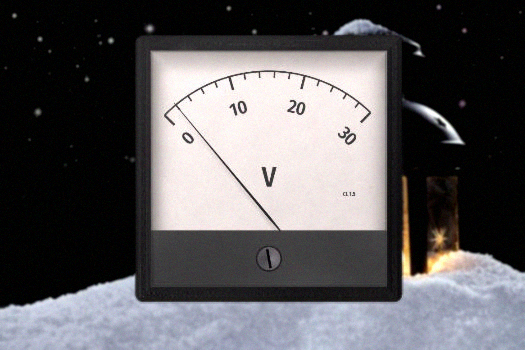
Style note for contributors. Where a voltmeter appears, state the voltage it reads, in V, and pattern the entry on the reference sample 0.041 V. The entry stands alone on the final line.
2 V
